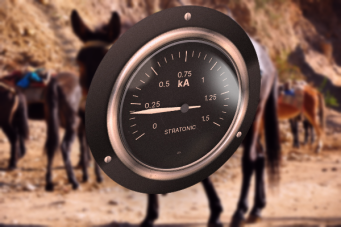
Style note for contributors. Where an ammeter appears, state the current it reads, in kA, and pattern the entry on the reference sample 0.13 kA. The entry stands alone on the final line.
0.2 kA
